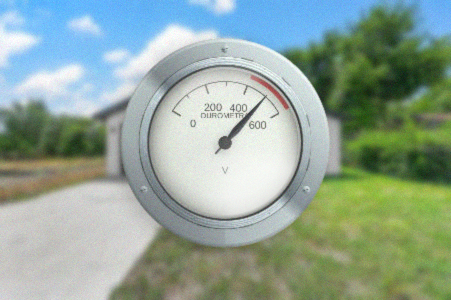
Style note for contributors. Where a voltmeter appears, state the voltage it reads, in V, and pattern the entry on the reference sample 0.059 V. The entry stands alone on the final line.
500 V
